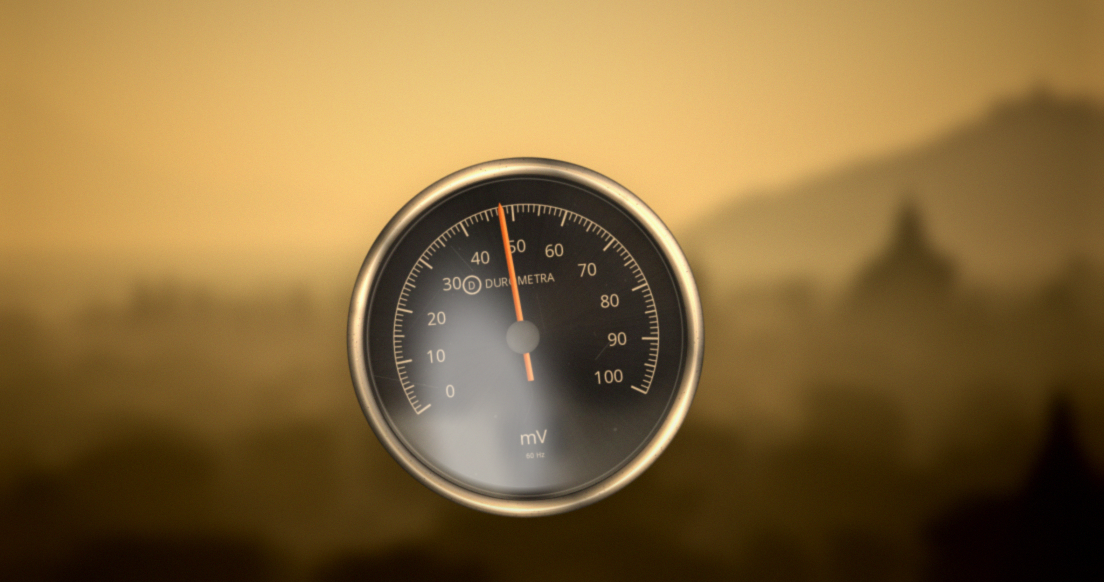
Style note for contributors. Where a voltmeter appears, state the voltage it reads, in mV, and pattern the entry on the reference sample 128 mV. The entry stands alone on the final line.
48 mV
